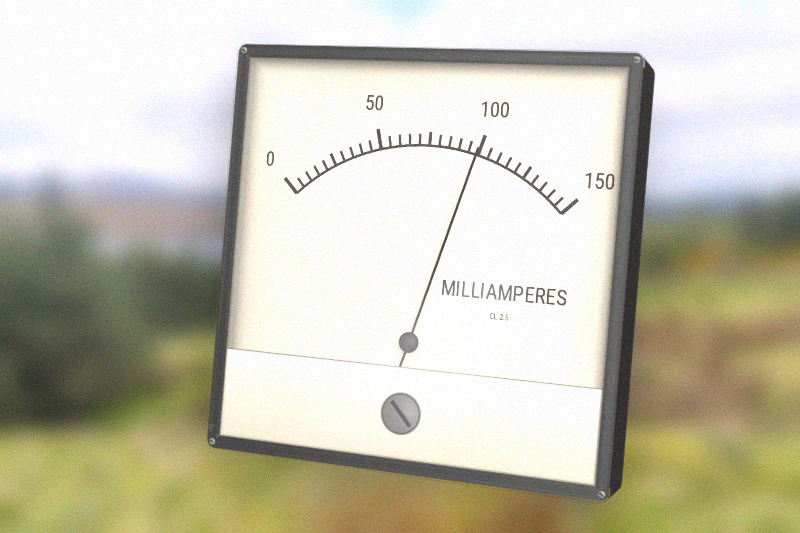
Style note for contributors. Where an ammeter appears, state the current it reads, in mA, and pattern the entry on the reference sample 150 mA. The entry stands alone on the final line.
100 mA
